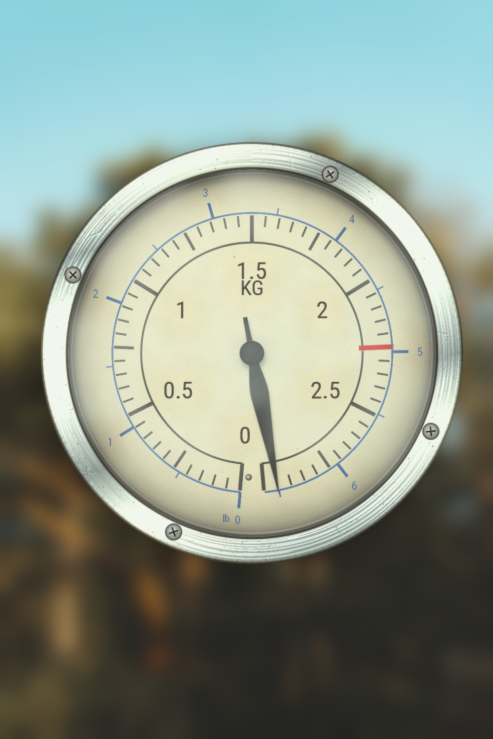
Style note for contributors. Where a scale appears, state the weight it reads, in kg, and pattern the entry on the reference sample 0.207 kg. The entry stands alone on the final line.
2.95 kg
